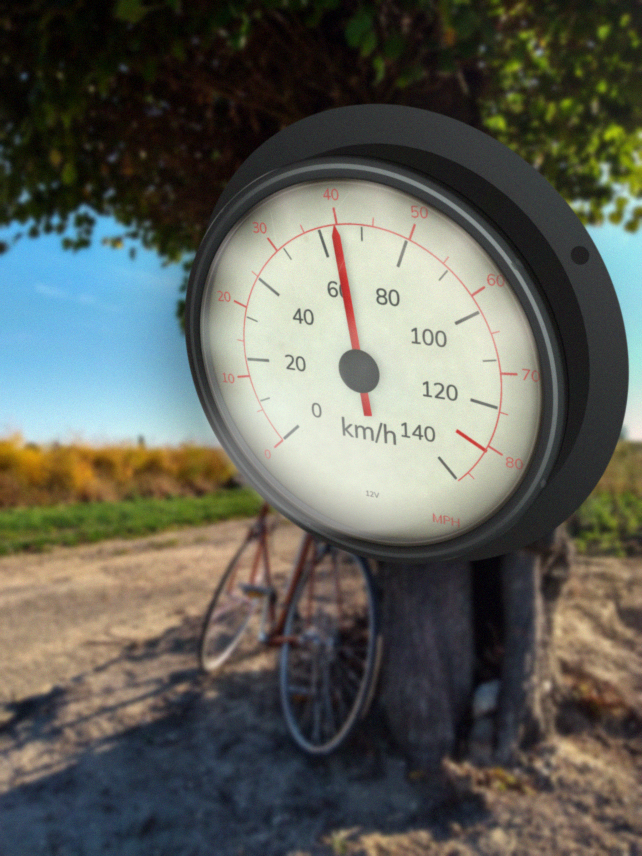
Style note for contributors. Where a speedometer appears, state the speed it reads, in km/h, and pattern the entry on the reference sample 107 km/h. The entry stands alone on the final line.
65 km/h
